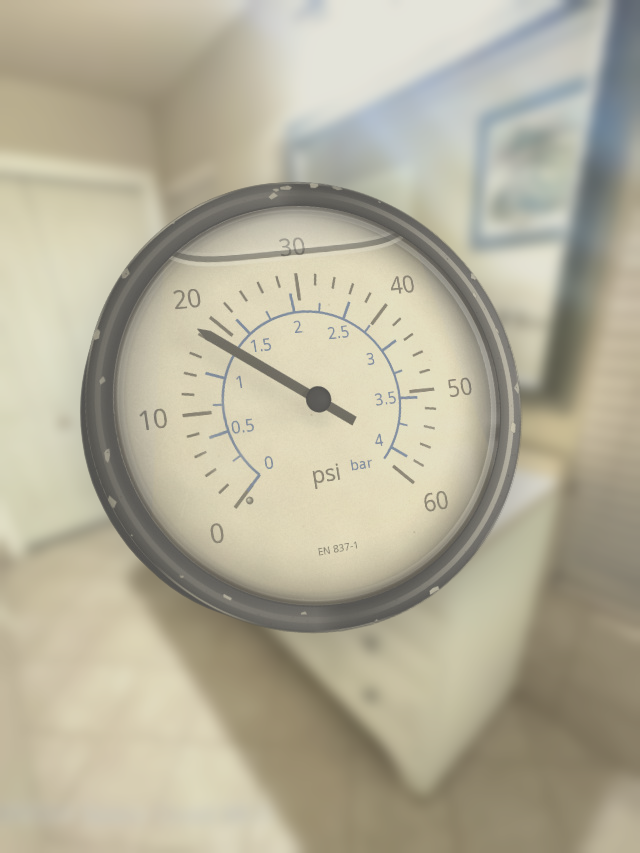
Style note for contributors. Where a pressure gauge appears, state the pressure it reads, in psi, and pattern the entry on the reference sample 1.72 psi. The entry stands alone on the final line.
18 psi
